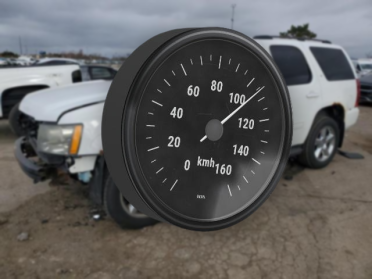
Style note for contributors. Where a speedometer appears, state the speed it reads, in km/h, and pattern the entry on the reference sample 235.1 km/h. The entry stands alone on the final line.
105 km/h
